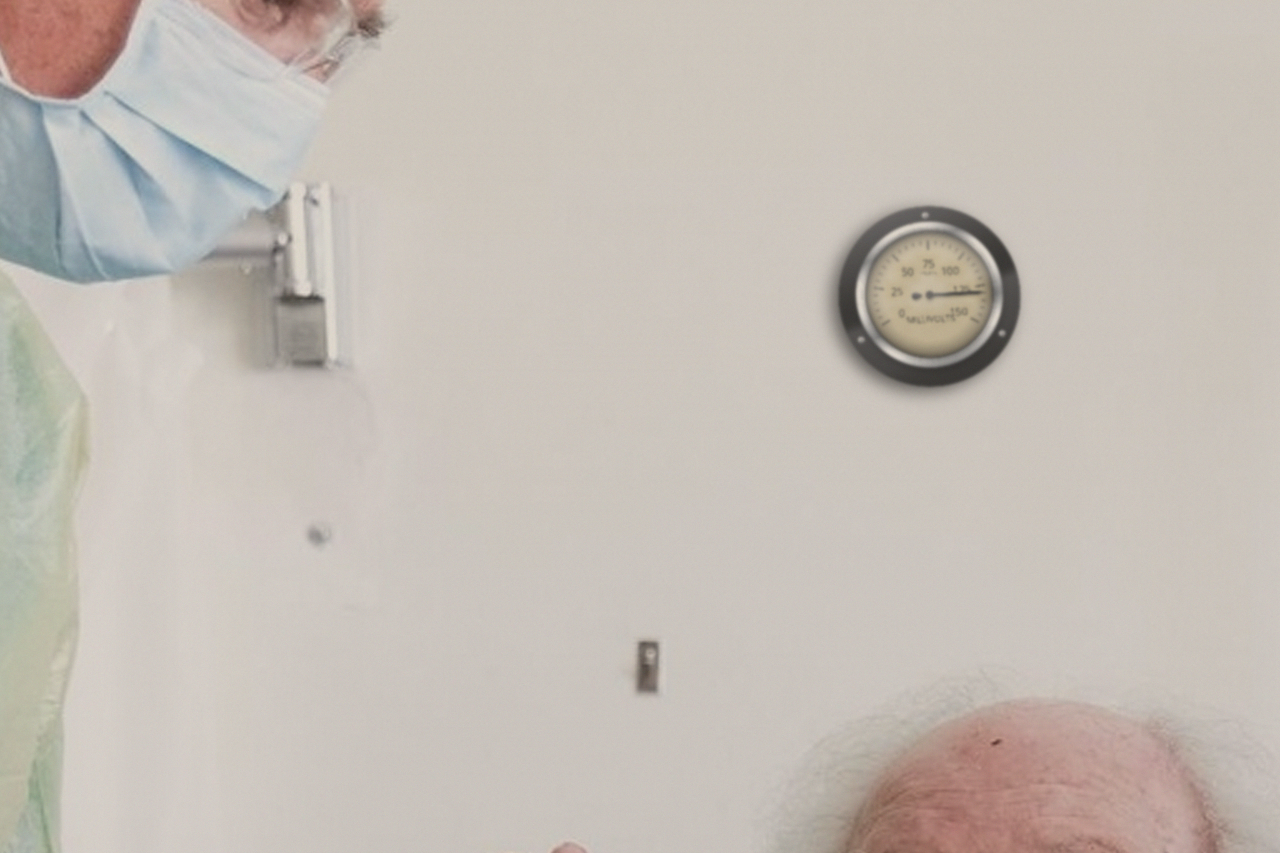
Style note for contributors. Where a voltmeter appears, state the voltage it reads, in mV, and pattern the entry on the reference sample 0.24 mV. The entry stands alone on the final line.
130 mV
